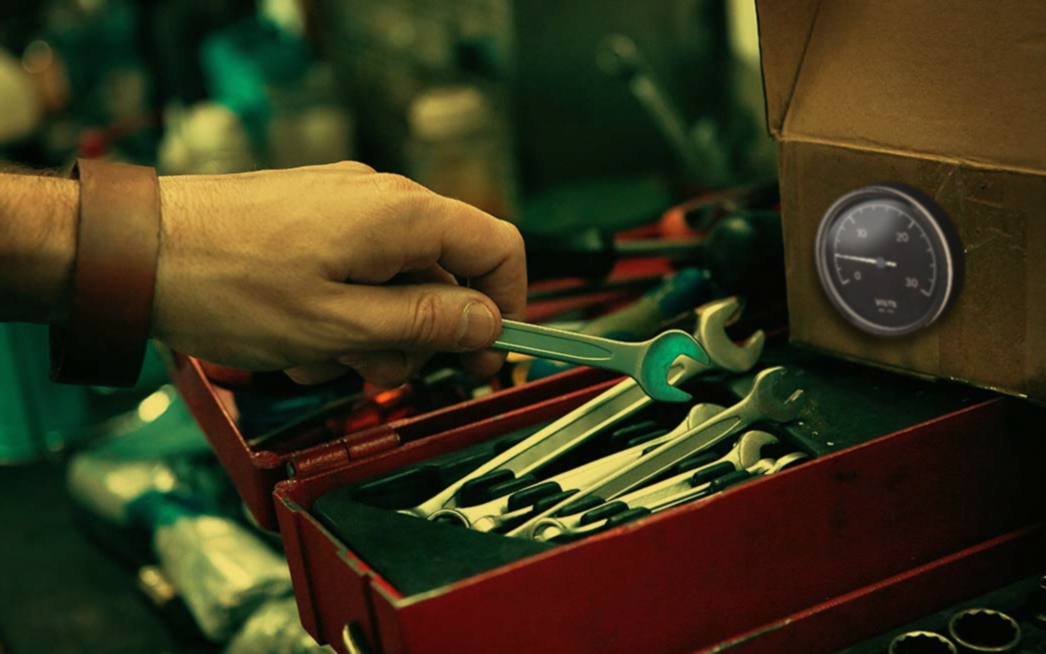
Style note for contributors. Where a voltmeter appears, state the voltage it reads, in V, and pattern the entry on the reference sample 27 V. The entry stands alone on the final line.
4 V
